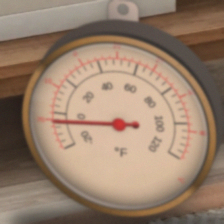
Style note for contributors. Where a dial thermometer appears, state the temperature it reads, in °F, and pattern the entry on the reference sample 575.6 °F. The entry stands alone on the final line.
-4 °F
